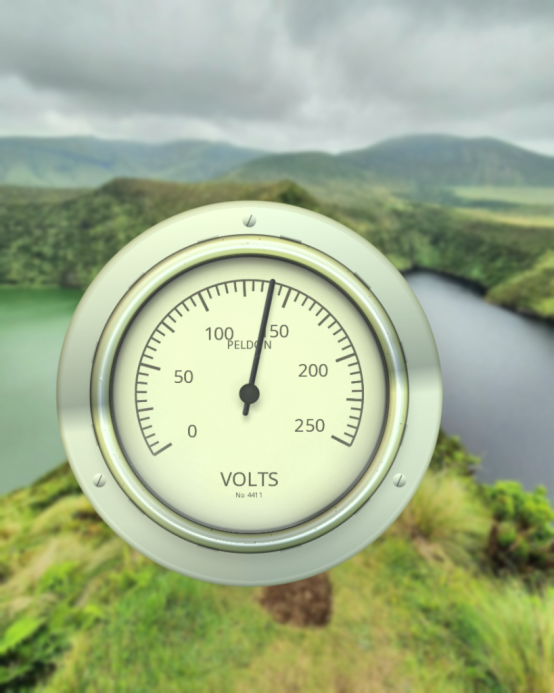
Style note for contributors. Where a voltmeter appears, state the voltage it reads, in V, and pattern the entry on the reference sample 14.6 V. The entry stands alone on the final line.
140 V
